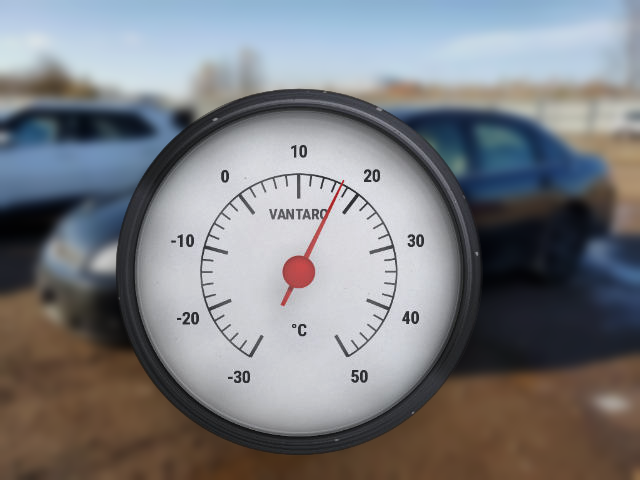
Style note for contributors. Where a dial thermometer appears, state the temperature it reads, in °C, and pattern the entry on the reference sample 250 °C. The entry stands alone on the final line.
17 °C
